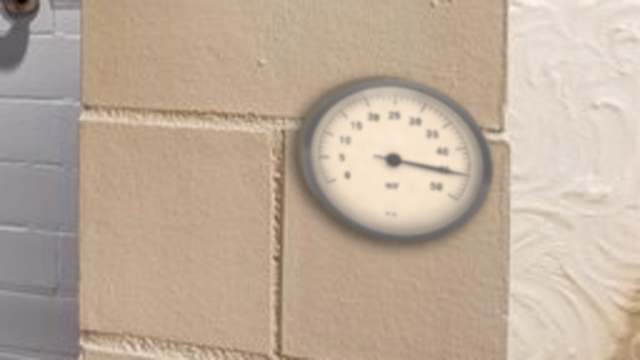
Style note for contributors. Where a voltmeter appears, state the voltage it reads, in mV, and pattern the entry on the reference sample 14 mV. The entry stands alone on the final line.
45 mV
